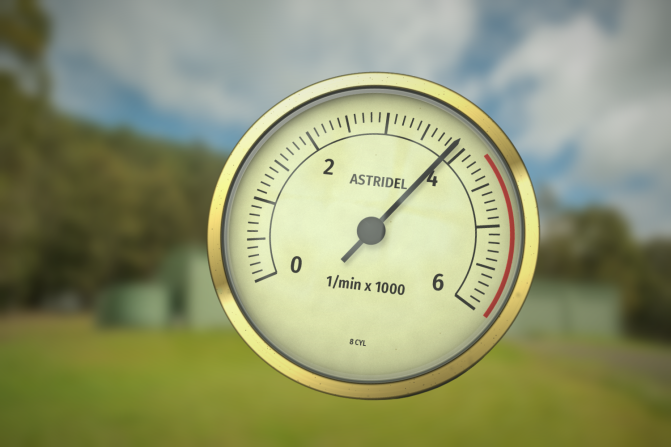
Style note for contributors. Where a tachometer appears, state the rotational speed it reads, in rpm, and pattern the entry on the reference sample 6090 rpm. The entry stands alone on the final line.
3900 rpm
